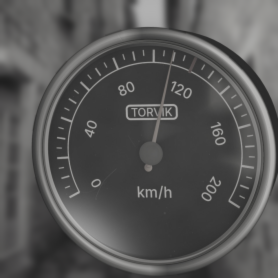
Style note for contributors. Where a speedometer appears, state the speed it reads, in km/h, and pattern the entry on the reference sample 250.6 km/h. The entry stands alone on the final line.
110 km/h
